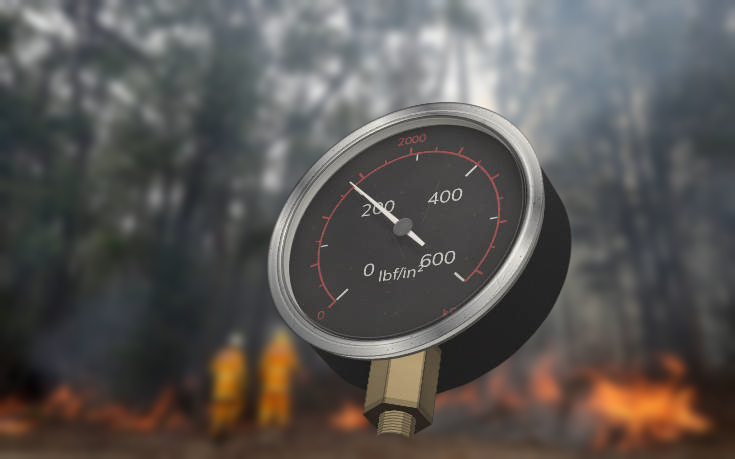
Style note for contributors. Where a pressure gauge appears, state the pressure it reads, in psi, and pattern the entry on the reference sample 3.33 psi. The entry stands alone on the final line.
200 psi
